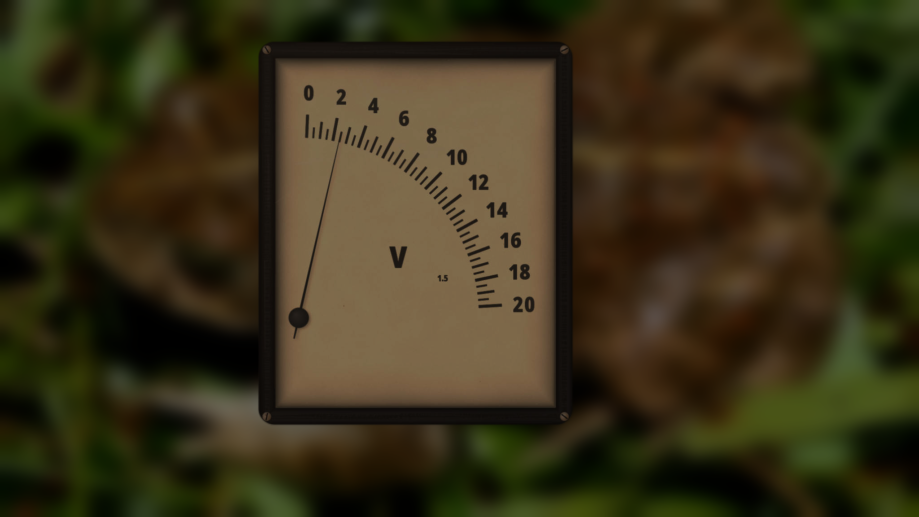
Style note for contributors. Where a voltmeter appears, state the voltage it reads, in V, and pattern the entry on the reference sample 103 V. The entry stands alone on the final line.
2.5 V
